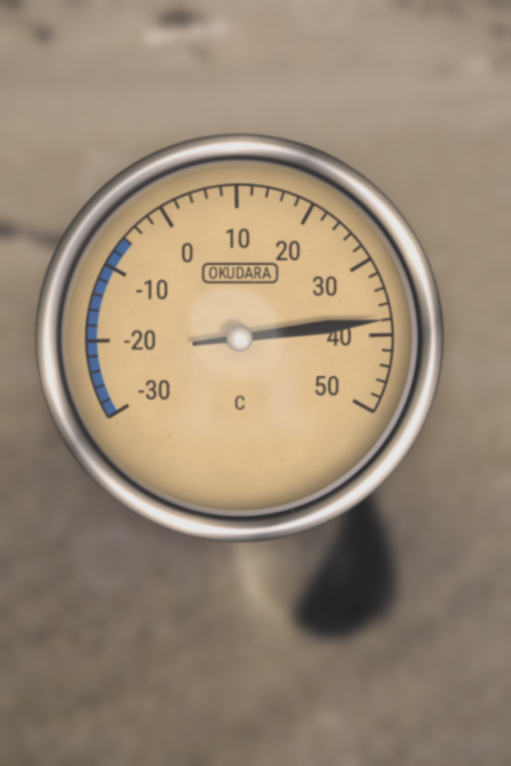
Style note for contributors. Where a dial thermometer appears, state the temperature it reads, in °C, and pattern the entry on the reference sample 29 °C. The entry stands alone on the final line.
38 °C
